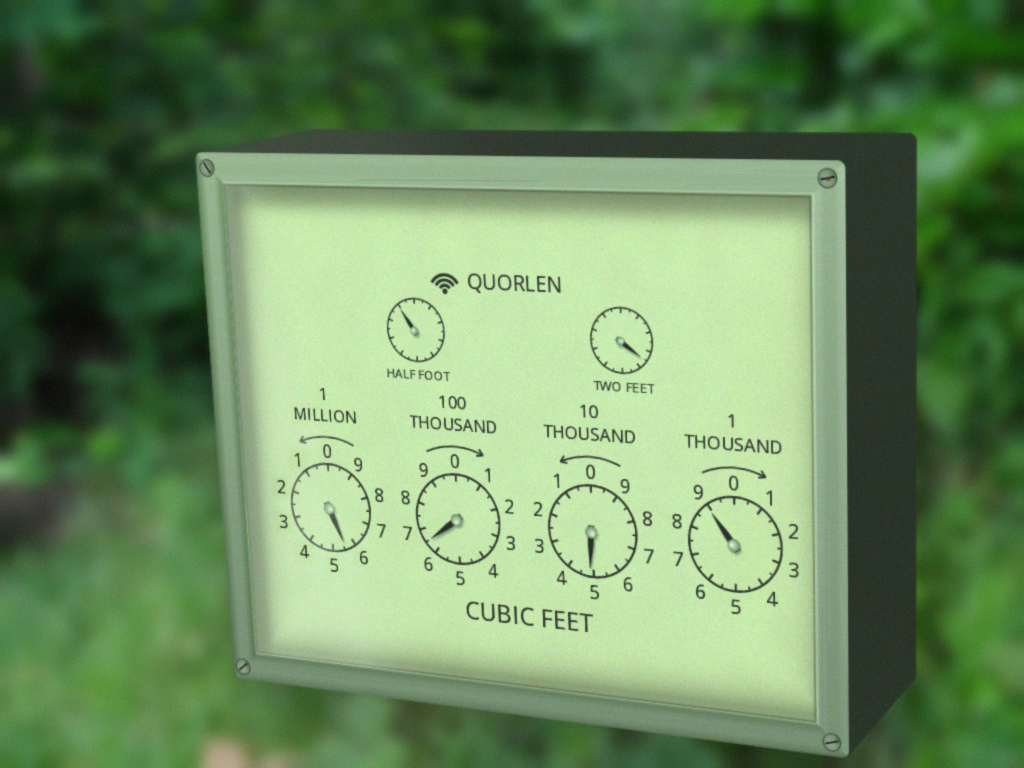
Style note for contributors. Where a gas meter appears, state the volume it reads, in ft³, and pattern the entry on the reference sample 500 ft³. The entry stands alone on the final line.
564900 ft³
